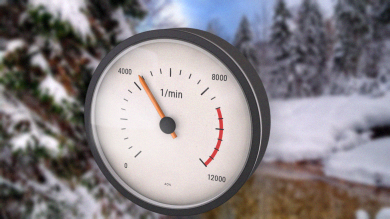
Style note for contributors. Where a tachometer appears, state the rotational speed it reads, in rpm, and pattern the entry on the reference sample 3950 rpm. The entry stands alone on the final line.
4500 rpm
